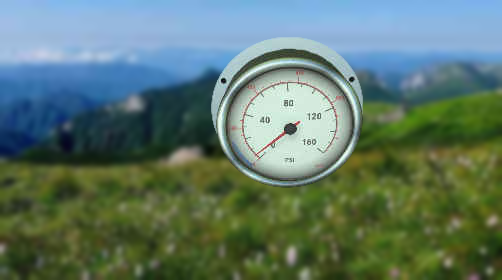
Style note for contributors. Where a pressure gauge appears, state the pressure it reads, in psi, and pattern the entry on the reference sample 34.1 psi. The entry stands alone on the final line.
5 psi
